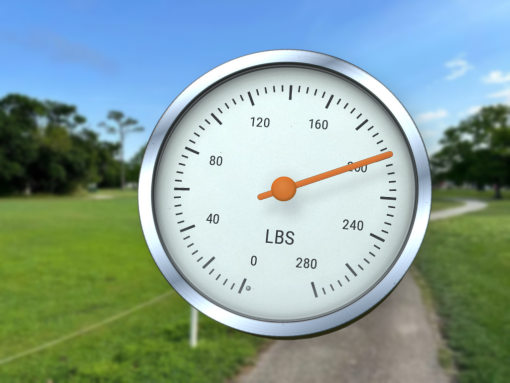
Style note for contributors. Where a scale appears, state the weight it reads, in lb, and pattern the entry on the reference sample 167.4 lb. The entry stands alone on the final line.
200 lb
